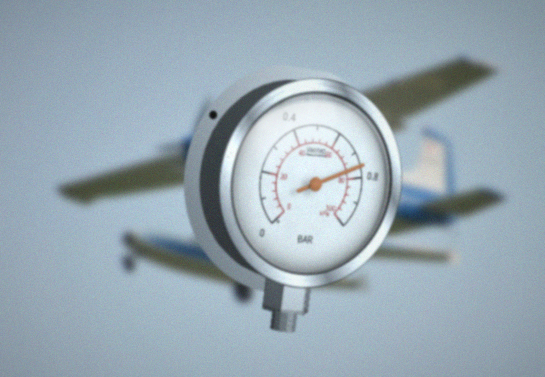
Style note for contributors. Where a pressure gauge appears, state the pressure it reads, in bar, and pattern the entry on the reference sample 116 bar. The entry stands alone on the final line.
0.75 bar
